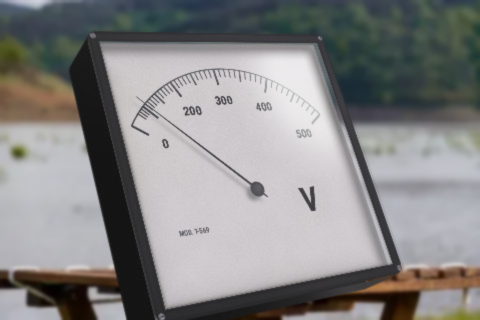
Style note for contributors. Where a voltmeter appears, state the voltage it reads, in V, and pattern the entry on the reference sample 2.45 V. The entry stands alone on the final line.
100 V
